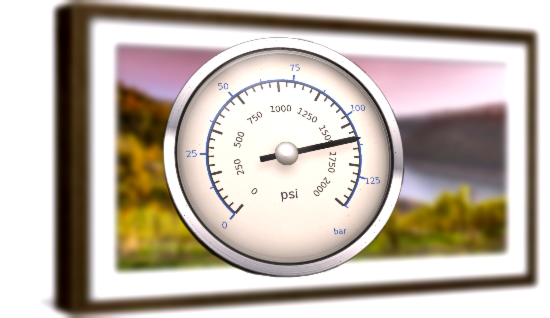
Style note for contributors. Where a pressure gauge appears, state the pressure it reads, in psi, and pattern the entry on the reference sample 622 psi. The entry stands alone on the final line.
1600 psi
